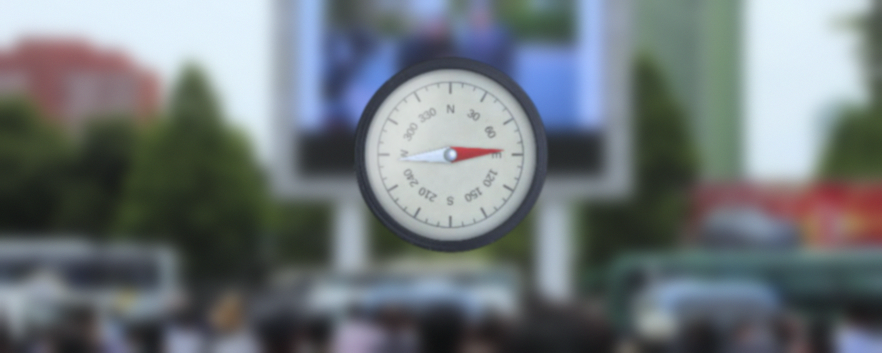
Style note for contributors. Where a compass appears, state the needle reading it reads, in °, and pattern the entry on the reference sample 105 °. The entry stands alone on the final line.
85 °
